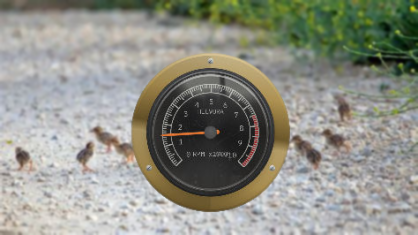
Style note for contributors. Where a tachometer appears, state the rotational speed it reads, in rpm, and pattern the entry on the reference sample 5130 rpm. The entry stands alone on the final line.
1500 rpm
